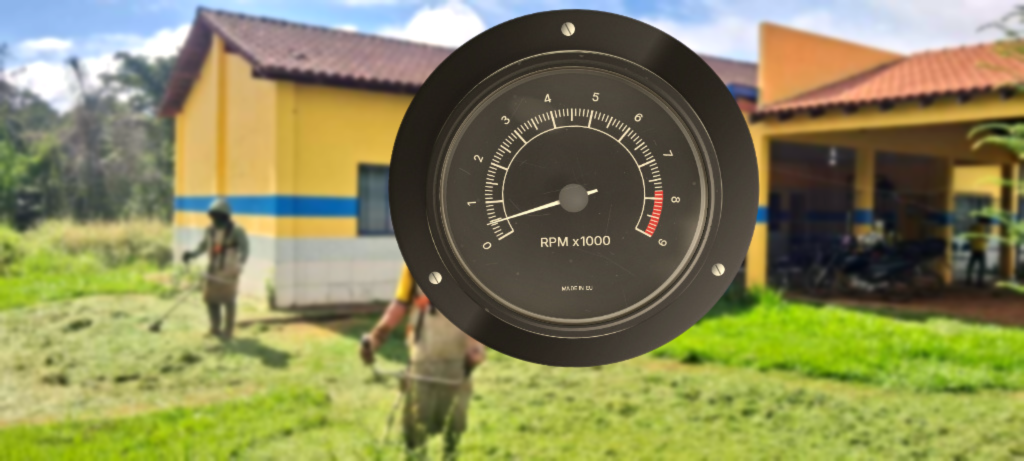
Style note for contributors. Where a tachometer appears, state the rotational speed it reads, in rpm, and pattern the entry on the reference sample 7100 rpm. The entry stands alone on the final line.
500 rpm
